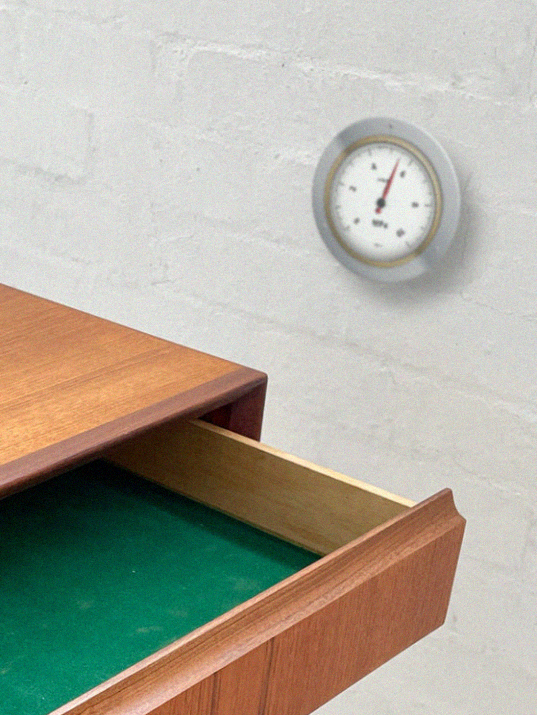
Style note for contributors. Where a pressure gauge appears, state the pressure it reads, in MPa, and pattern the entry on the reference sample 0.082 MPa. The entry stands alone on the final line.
5.5 MPa
